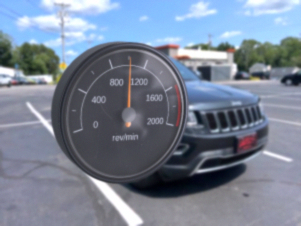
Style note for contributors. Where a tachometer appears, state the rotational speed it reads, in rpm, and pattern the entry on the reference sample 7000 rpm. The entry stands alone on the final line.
1000 rpm
